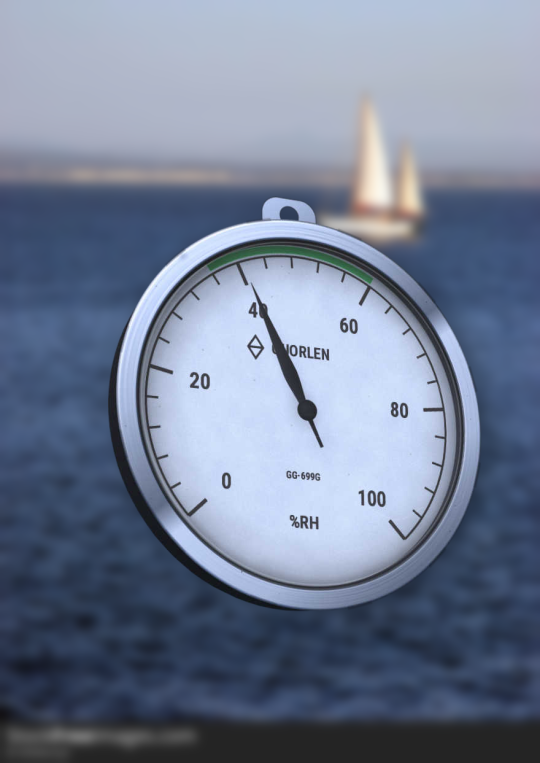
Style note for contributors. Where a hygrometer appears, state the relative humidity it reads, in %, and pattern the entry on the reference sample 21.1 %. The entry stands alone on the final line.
40 %
